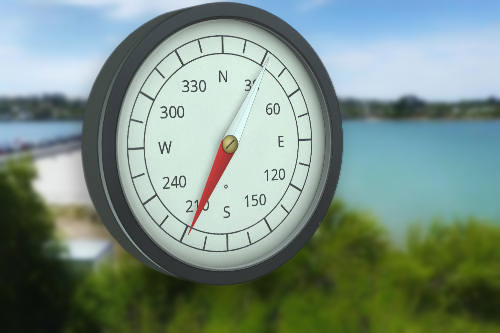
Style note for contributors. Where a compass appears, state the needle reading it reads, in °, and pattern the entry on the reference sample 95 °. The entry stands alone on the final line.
210 °
